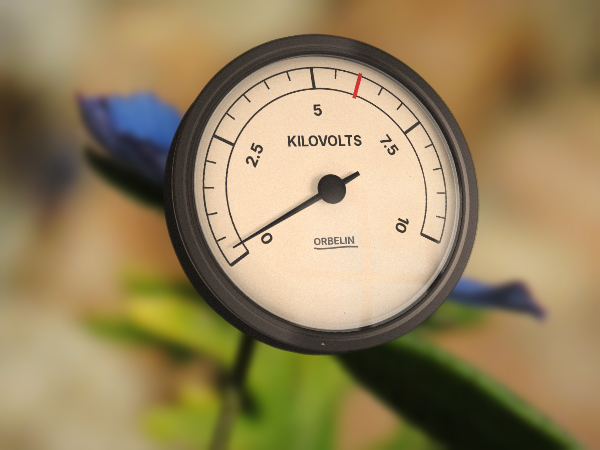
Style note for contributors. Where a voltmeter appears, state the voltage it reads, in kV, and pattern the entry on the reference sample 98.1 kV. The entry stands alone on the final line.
0.25 kV
